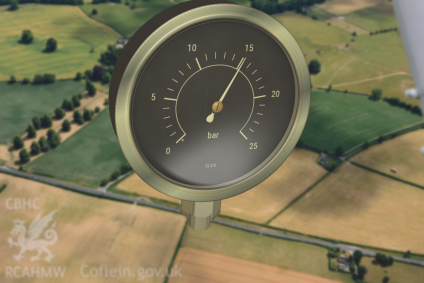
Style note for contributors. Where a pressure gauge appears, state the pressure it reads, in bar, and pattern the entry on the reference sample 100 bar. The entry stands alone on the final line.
15 bar
